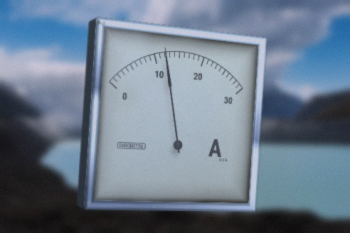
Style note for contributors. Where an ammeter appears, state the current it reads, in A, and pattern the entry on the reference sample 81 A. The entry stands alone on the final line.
12 A
